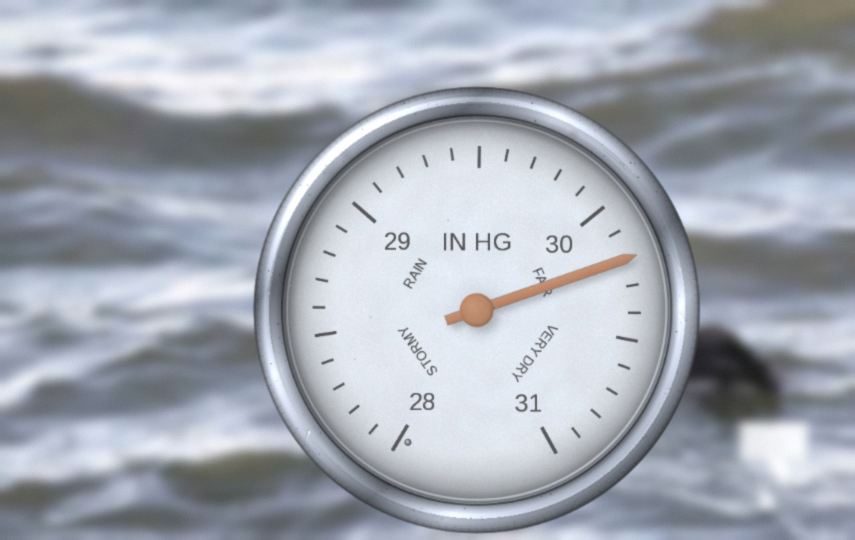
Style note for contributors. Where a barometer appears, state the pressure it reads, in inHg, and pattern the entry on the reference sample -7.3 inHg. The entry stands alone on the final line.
30.2 inHg
